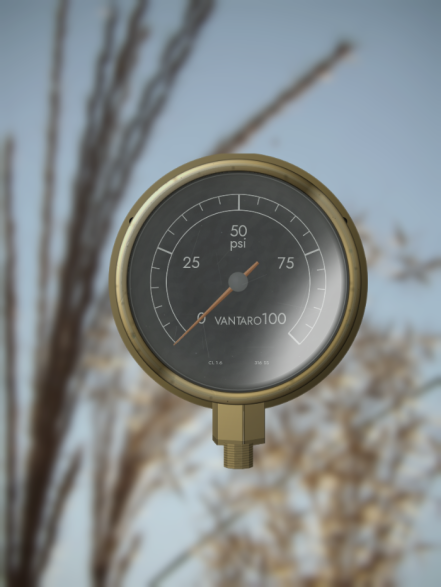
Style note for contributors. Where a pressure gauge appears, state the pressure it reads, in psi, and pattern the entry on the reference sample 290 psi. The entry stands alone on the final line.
0 psi
